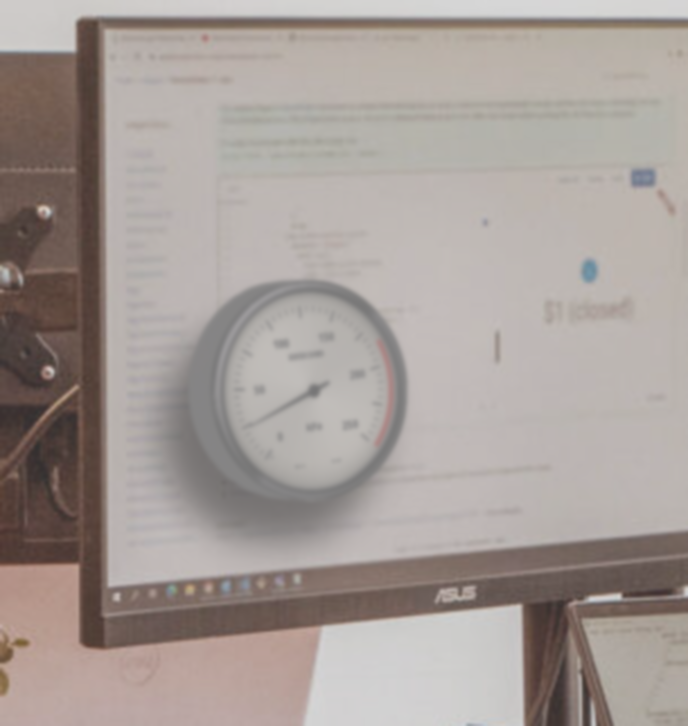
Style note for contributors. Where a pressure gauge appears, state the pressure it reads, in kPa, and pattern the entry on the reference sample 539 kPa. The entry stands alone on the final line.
25 kPa
